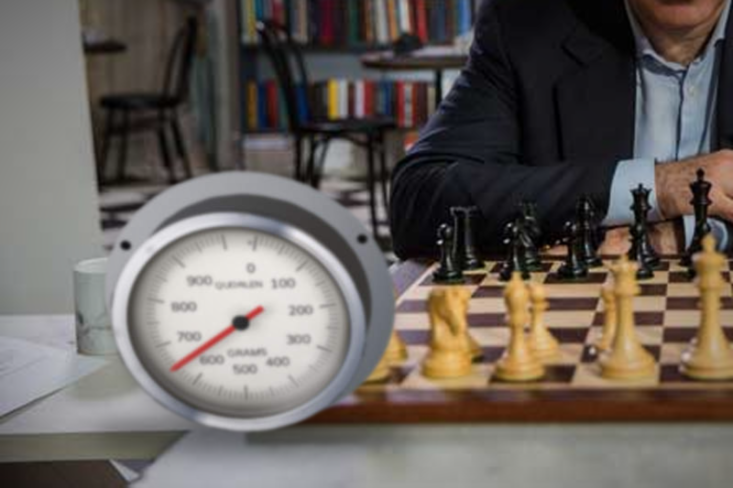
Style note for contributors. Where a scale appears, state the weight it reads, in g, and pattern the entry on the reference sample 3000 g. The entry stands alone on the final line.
650 g
